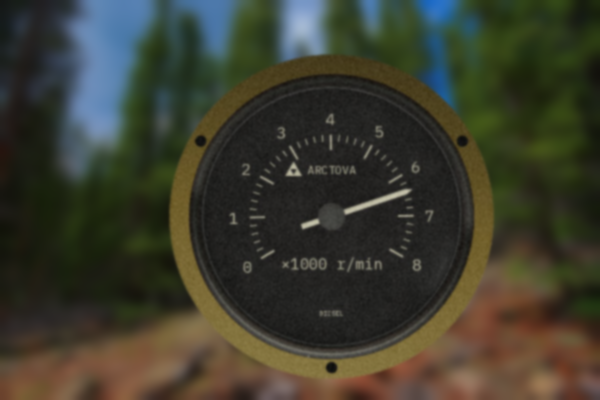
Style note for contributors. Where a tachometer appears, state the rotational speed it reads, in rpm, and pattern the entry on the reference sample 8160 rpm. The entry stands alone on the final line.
6400 rpm
